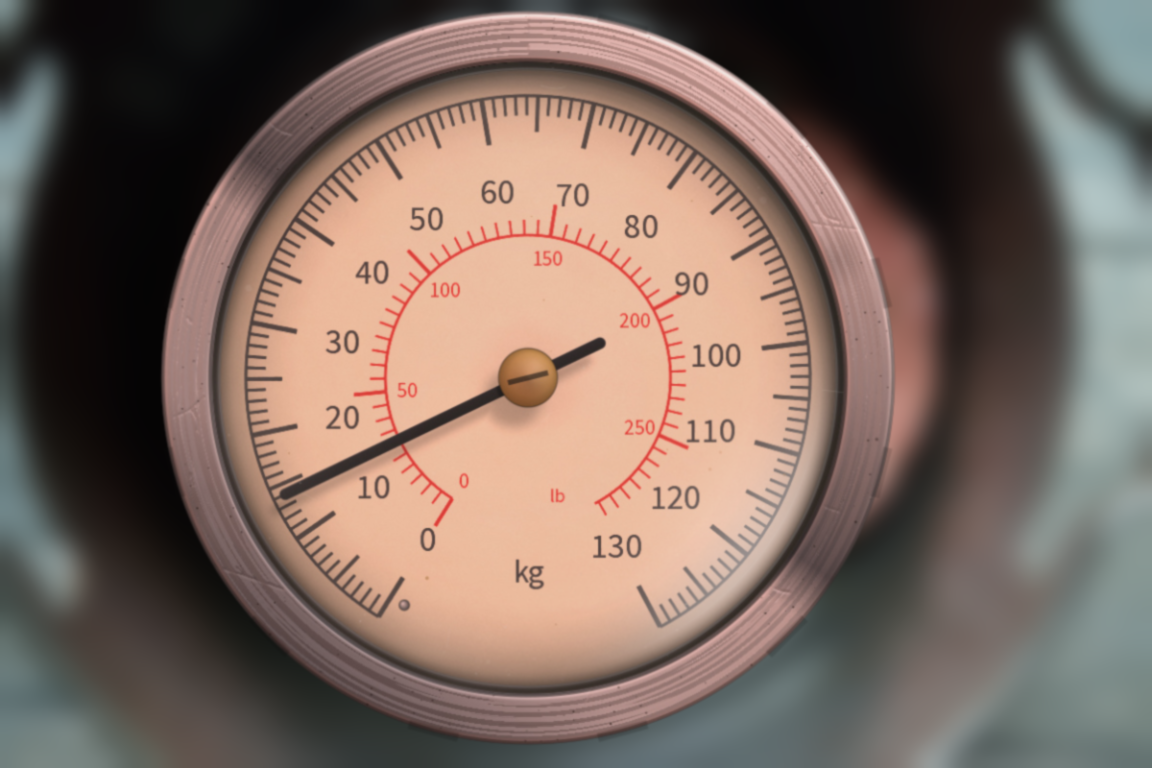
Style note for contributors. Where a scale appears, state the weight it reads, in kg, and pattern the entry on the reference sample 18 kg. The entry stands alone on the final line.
14 kg
